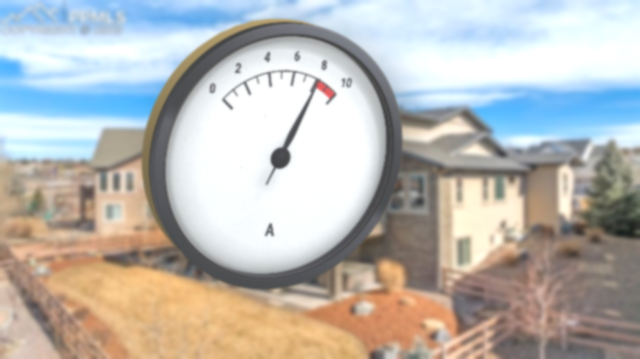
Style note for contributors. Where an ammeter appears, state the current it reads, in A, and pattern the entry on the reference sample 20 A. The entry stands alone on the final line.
8 A
